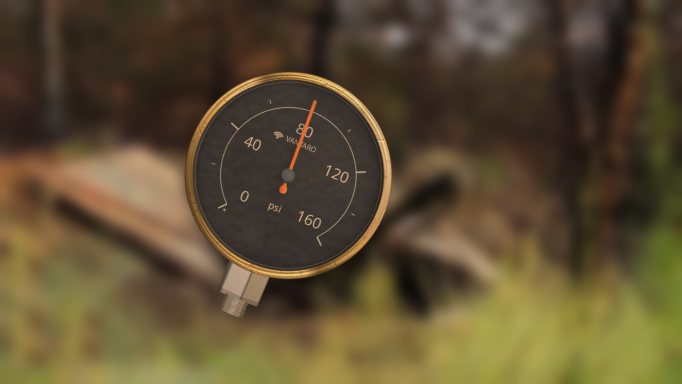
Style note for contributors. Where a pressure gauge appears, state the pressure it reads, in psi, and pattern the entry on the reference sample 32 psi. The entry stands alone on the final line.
80 psi
